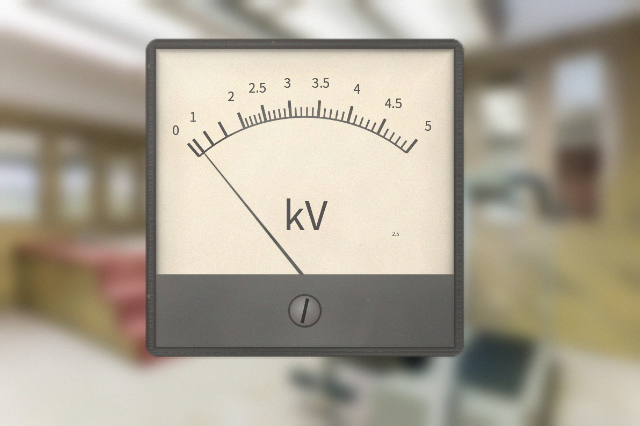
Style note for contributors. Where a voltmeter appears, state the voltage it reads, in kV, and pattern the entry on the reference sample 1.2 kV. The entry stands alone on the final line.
0.5 kV
